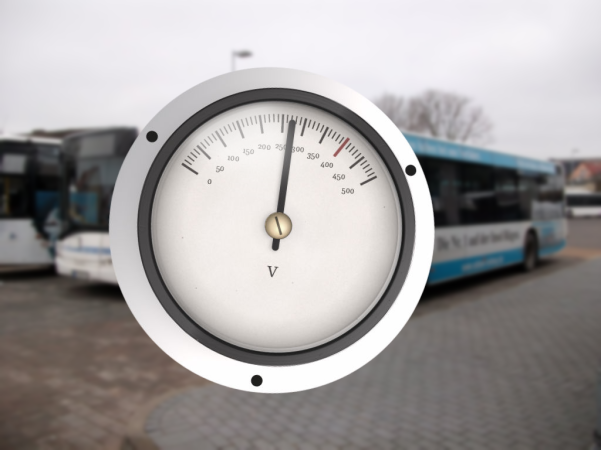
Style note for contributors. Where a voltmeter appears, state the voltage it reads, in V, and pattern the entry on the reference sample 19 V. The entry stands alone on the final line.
270 V
